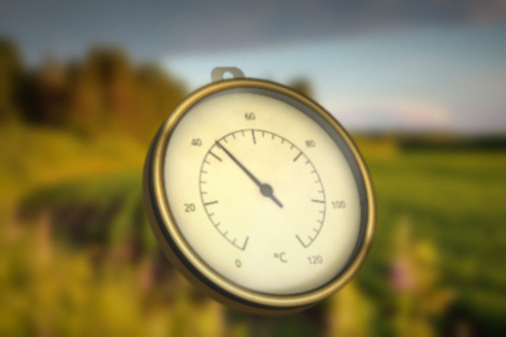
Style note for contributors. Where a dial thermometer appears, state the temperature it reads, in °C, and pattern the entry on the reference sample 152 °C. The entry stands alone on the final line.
44 °C
